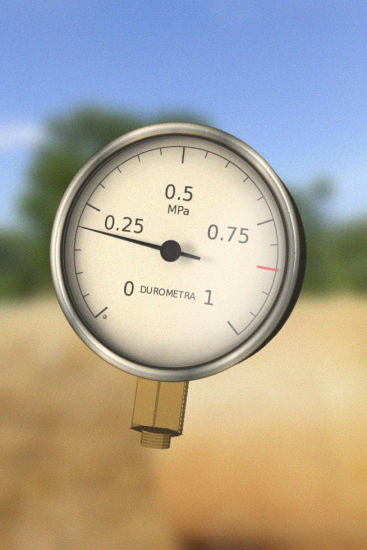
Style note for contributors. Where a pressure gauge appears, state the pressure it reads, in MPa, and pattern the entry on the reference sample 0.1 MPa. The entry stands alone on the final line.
0.2 MPa
